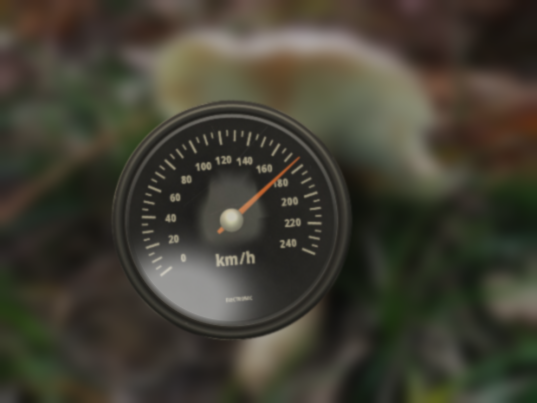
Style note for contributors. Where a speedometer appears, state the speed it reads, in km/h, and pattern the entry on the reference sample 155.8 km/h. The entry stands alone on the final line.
175 km/h
